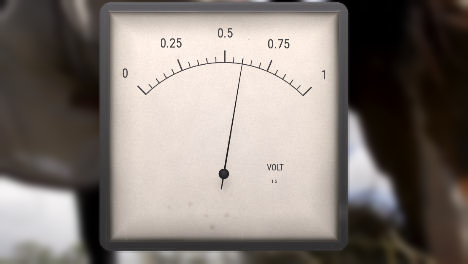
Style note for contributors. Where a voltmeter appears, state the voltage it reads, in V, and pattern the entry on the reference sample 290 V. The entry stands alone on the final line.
0.6 V
